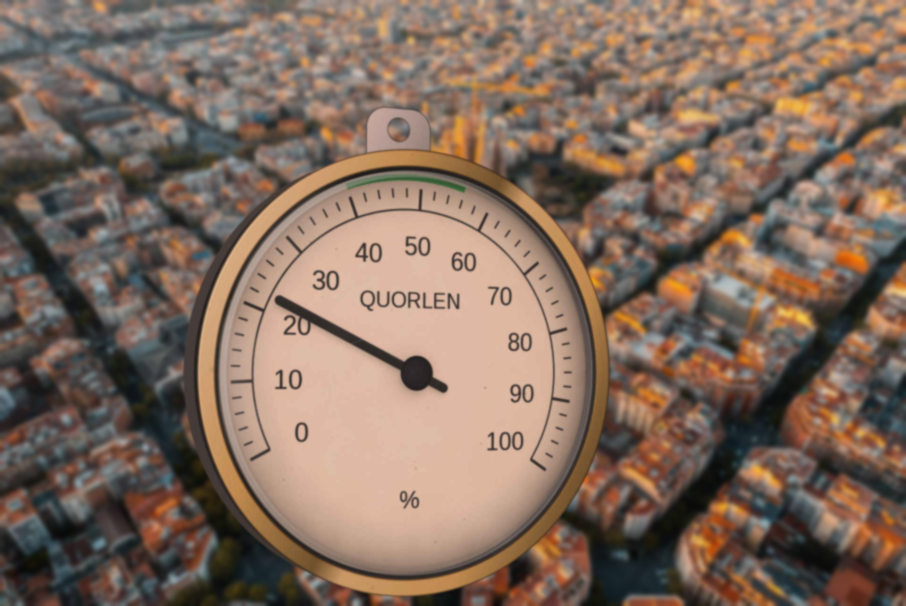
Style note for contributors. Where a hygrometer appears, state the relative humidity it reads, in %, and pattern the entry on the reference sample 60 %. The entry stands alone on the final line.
22 %
